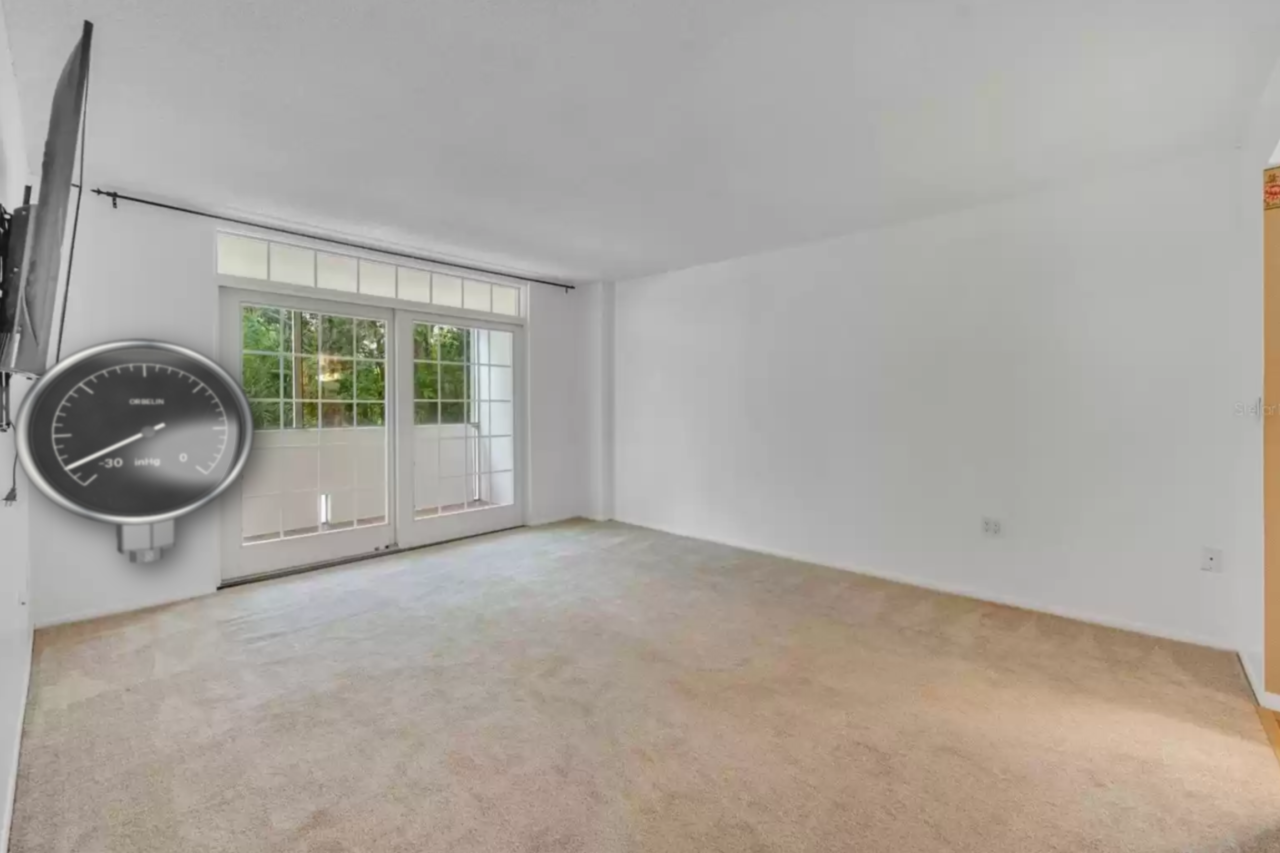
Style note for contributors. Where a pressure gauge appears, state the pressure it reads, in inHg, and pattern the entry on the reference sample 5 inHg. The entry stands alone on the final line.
-28 inHg
